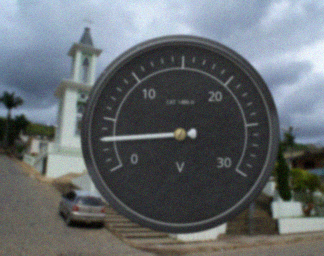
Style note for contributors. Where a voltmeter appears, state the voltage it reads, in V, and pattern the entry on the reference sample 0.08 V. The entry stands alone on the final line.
3 V
